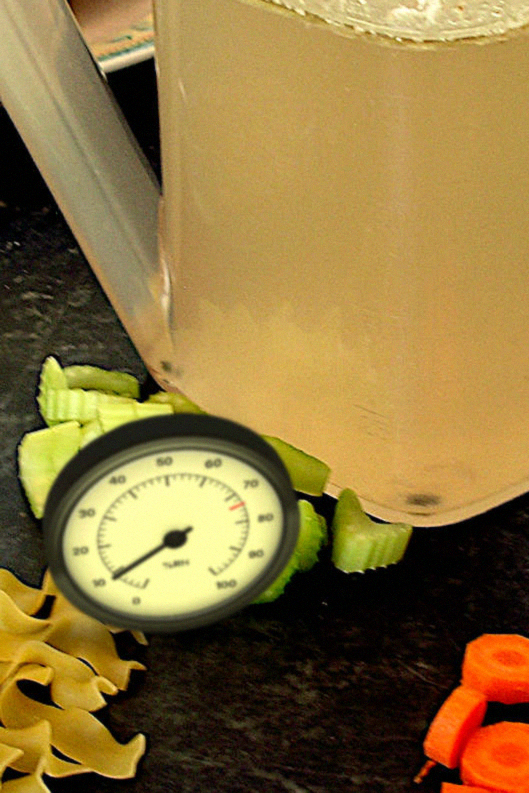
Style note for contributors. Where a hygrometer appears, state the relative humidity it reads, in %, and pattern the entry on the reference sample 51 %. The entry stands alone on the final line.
10 %
